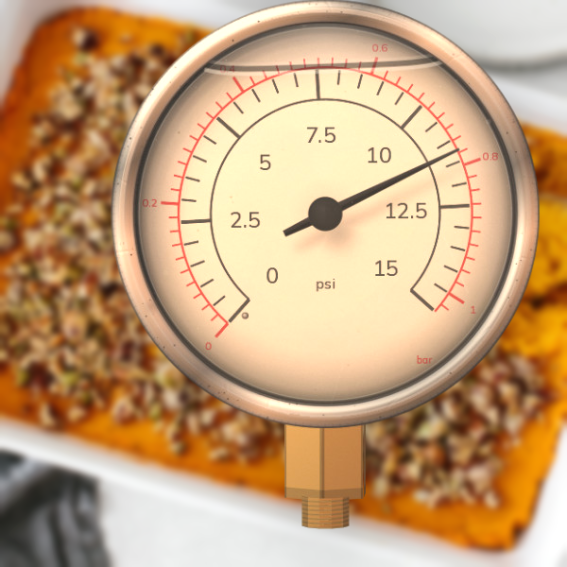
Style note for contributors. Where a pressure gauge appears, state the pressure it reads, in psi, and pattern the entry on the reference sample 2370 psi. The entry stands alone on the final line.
11.25 psi
